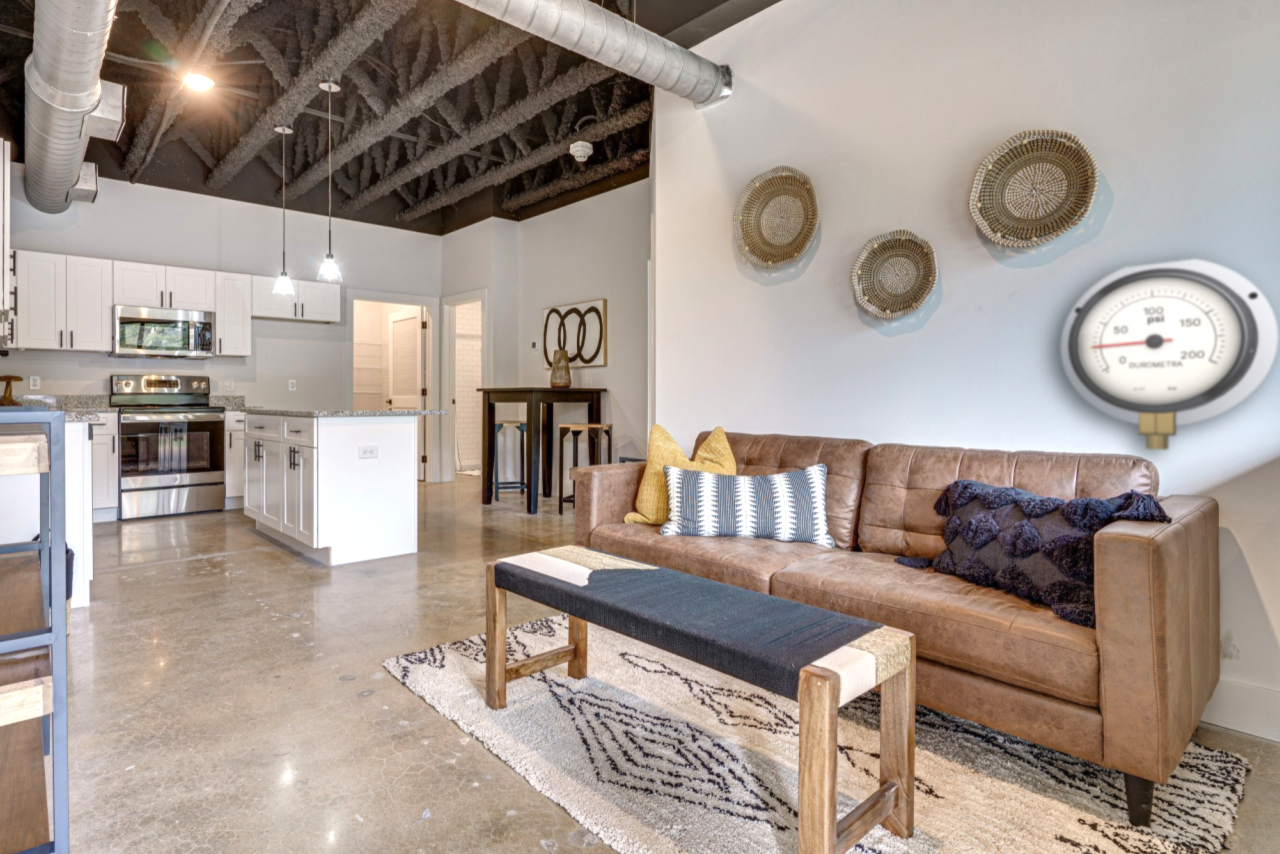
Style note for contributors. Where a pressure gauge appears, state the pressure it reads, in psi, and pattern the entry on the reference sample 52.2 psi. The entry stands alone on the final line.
25 psi
